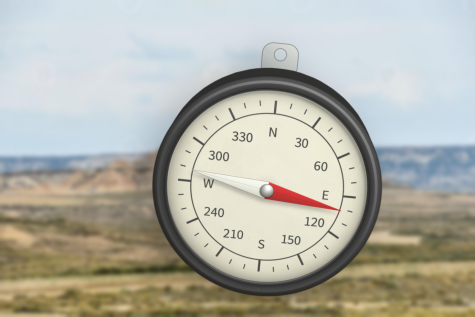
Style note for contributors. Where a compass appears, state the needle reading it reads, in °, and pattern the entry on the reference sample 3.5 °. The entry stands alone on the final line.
100 °
